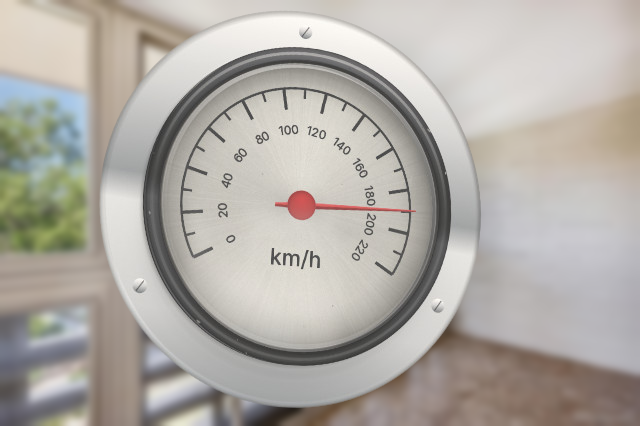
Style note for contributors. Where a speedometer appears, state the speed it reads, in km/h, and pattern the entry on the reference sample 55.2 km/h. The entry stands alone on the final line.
190 km/h
